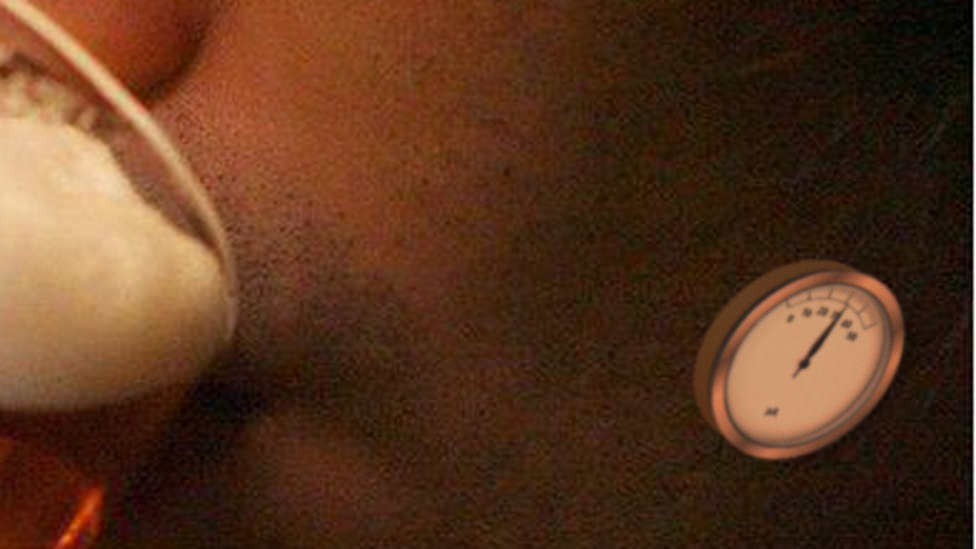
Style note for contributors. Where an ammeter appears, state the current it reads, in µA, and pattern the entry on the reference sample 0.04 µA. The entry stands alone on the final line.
30 µA
